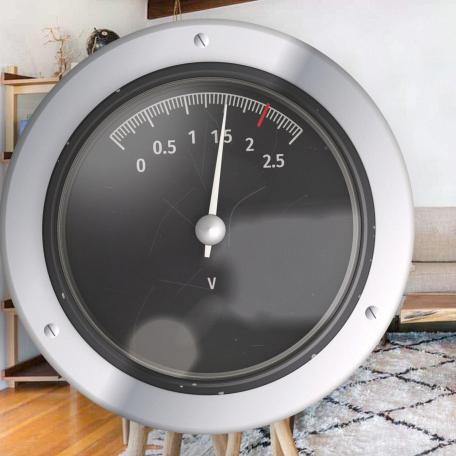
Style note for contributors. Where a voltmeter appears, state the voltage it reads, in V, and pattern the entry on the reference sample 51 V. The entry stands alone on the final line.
1.5 V
